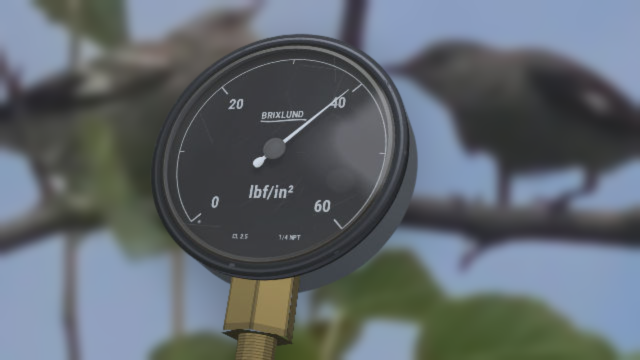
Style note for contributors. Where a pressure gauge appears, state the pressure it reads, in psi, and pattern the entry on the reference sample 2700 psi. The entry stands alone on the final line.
40 psi
